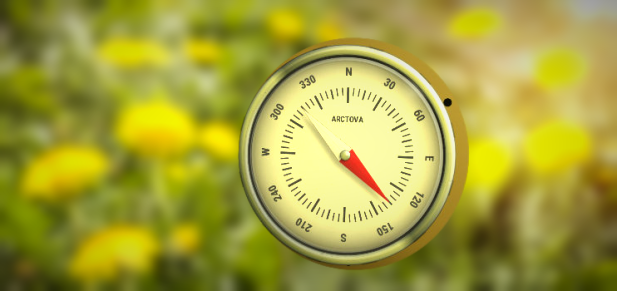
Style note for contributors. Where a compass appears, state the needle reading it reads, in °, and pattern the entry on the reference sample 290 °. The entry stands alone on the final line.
135 °
